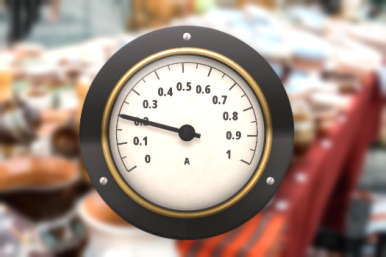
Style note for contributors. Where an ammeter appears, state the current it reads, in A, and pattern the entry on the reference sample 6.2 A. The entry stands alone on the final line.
0.2 A
